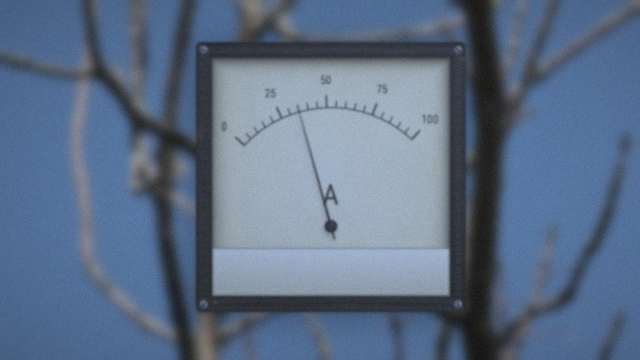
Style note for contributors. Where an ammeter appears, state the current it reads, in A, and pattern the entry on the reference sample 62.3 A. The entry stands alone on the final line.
35 A
